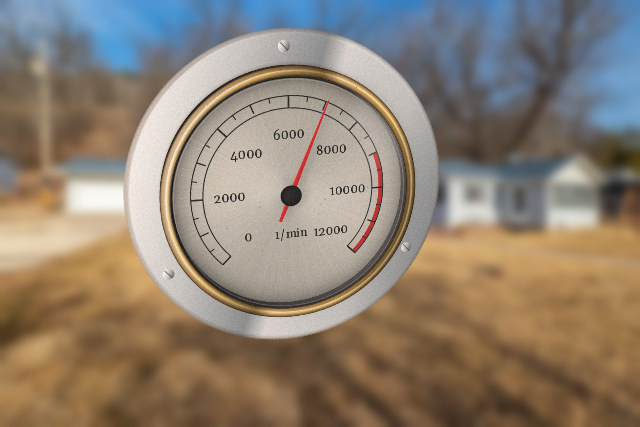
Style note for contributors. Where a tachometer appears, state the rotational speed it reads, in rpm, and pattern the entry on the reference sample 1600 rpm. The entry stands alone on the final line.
7000 rpm
